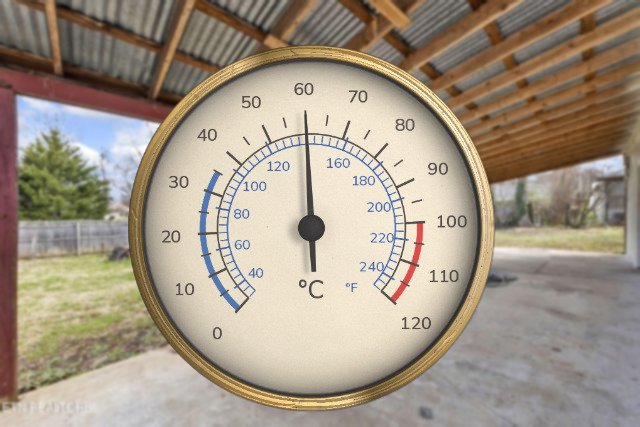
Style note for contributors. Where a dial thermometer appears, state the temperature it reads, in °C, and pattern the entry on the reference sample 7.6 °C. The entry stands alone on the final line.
60 °C
